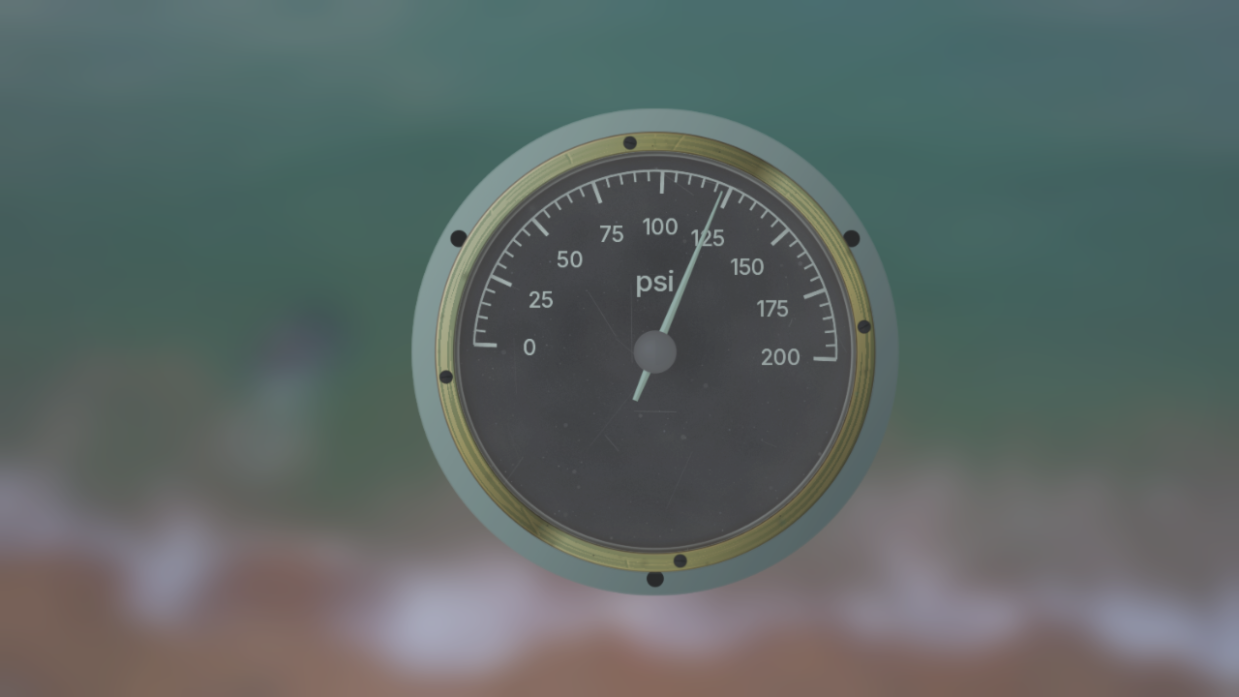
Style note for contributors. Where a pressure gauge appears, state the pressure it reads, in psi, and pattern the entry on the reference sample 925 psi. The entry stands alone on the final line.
122.5 psi
